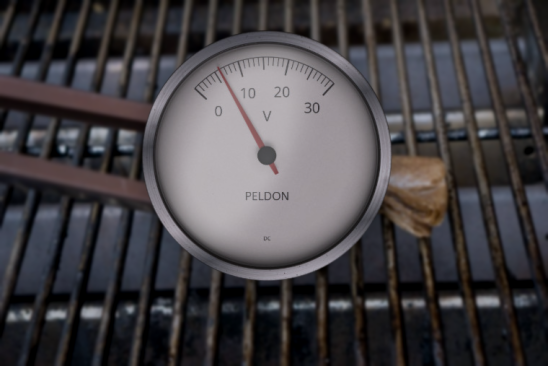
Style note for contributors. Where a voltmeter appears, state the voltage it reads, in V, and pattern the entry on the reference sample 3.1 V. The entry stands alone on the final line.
6 V
